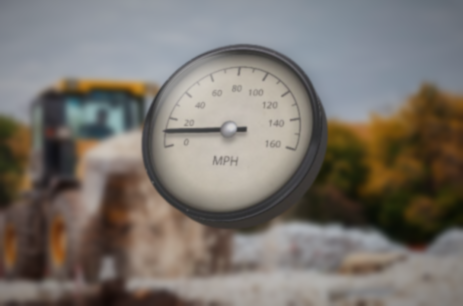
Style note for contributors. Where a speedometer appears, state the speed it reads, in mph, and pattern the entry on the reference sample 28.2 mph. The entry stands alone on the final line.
10 mph
